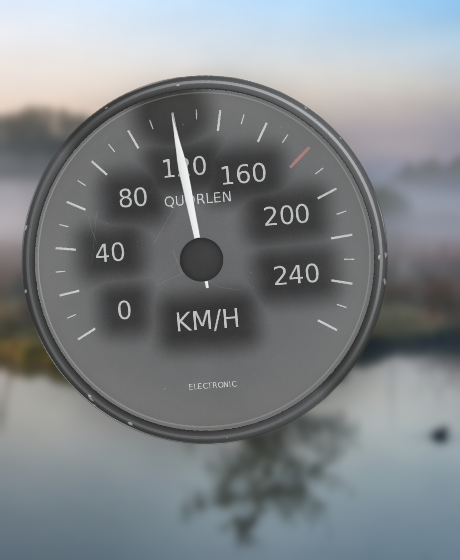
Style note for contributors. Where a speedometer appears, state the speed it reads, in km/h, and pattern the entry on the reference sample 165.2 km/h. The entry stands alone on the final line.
120 km/h
